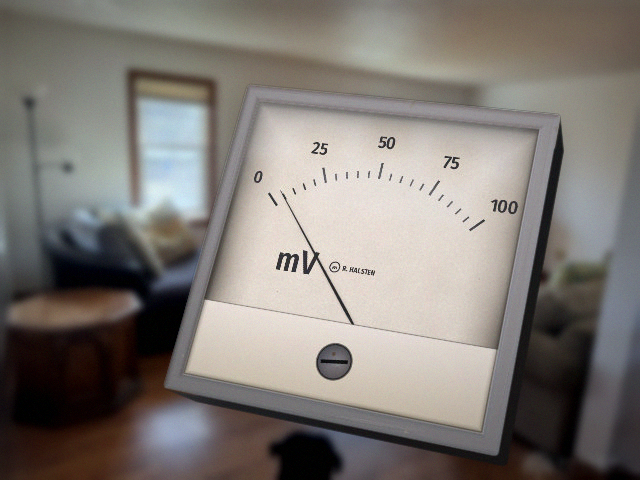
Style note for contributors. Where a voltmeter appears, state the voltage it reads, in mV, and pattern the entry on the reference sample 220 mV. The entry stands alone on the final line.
5 mV
